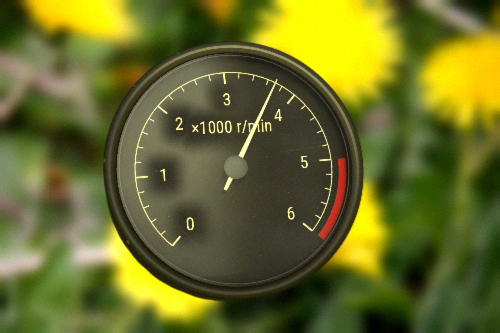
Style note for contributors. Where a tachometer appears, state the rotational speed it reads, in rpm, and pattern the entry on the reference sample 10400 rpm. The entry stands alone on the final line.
3700 rpm
